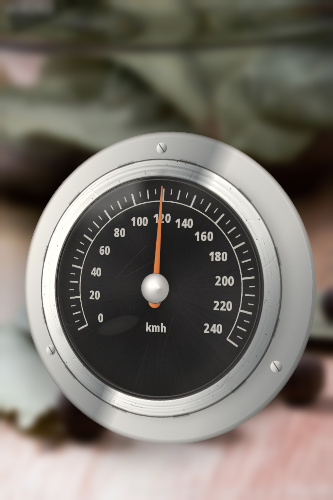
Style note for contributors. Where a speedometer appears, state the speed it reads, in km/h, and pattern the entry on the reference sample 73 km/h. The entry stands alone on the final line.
120 km/h
